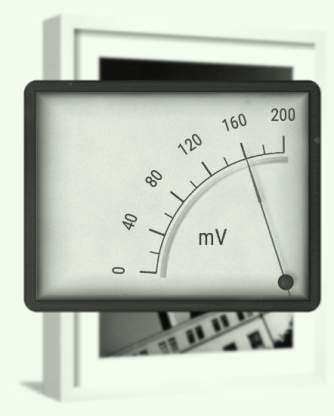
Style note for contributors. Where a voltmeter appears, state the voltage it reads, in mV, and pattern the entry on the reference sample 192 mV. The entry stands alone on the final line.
160 mV
